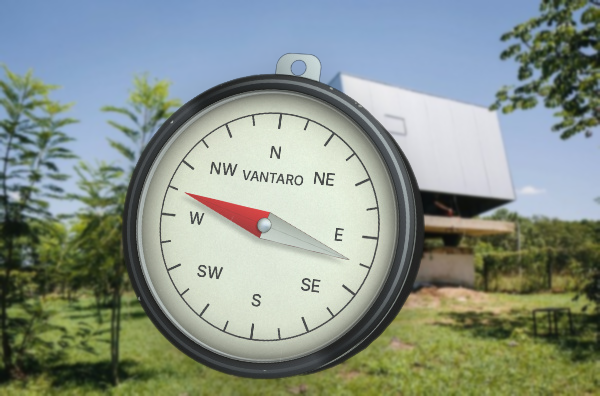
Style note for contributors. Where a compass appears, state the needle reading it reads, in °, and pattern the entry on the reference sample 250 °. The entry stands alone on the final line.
285 °
